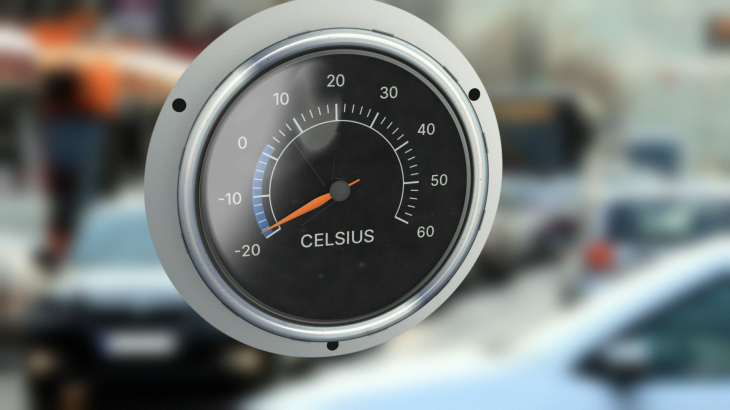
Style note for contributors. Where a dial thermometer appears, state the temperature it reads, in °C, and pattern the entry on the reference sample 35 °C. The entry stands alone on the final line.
-18 °C
